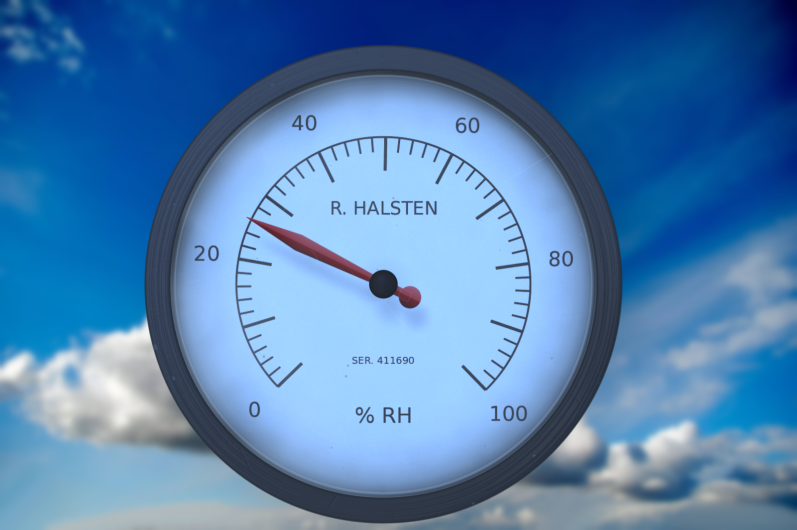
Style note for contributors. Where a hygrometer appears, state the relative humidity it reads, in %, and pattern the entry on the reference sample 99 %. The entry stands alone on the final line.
26 %
